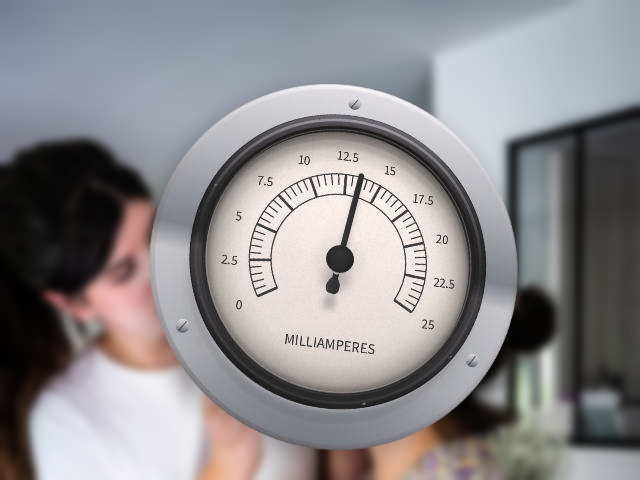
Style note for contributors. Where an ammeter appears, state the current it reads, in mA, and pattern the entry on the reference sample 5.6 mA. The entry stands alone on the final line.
13.5 mA
